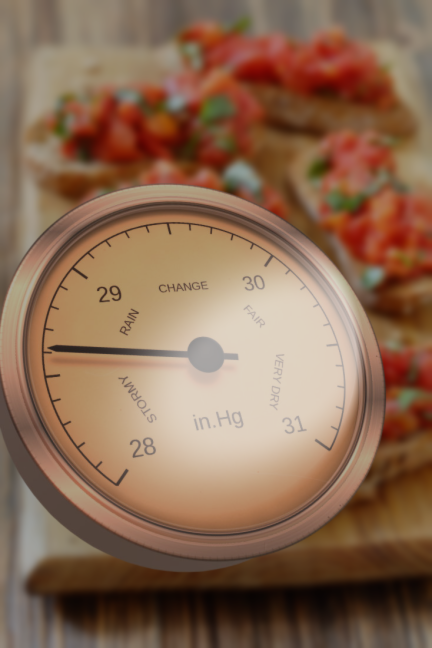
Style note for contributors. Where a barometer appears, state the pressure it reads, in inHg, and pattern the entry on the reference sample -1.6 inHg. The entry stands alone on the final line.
28.6 inHg
